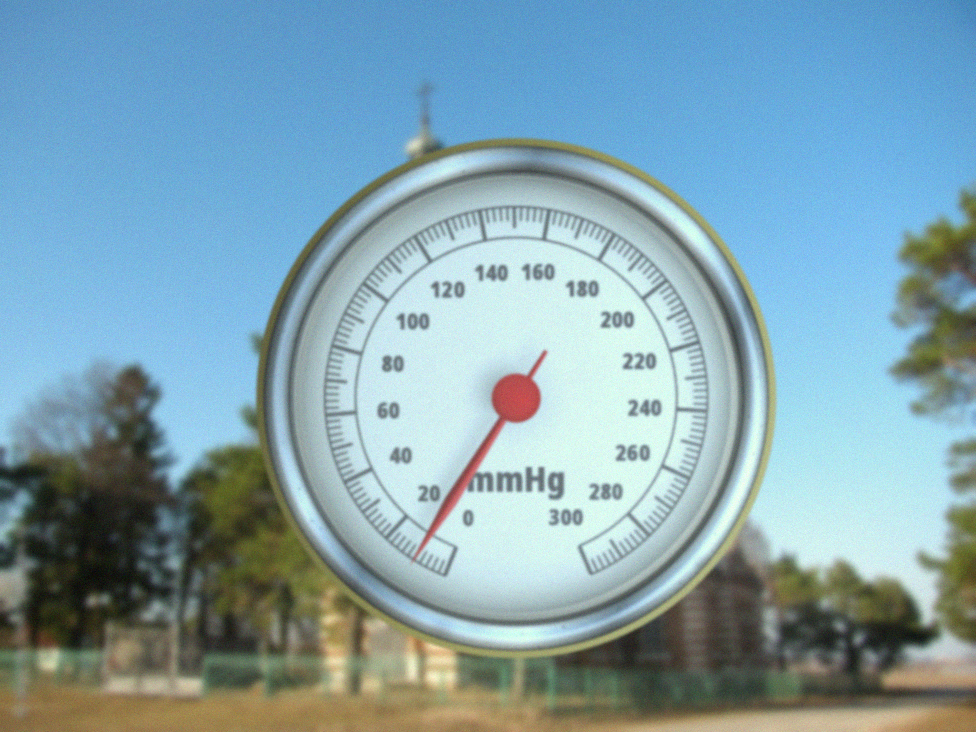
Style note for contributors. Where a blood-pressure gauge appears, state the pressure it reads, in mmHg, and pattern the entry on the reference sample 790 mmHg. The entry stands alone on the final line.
10 mmHg
